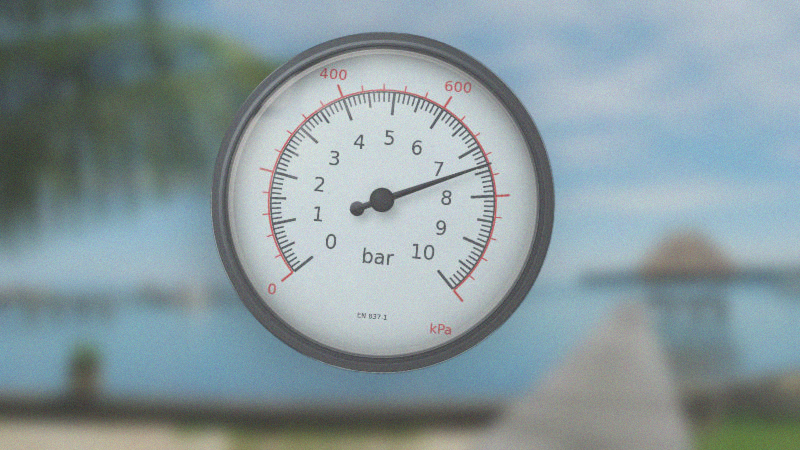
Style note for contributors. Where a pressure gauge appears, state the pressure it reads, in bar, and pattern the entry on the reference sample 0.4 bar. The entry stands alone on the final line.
7.4 bar
